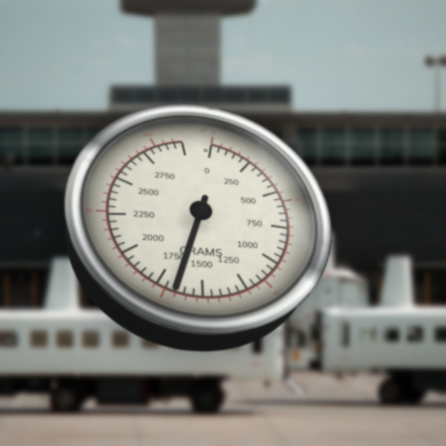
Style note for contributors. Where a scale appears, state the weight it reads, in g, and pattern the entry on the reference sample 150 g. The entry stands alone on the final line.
1650 g
